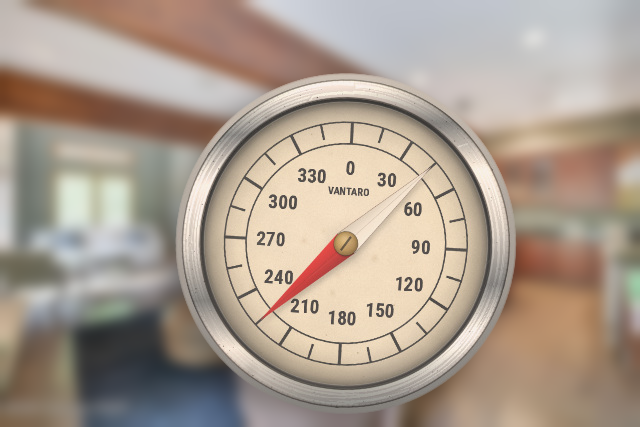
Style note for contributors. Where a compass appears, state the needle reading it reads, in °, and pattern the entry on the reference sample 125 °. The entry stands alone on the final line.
225 °
